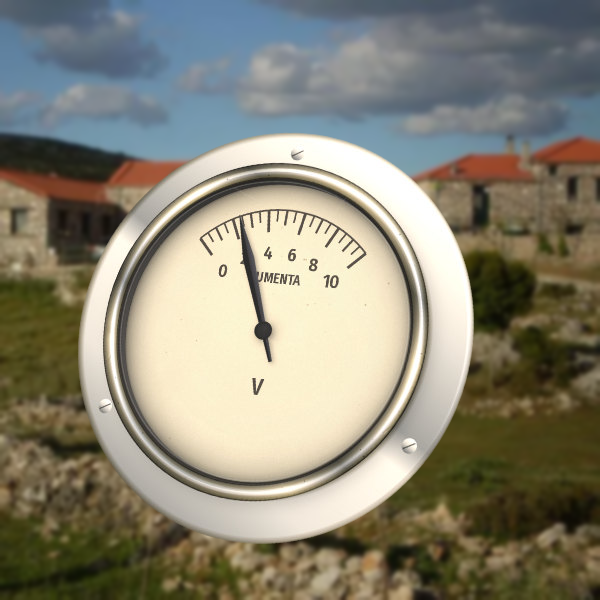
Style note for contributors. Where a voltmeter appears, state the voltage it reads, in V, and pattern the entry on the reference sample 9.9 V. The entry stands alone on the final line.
2.5 V
